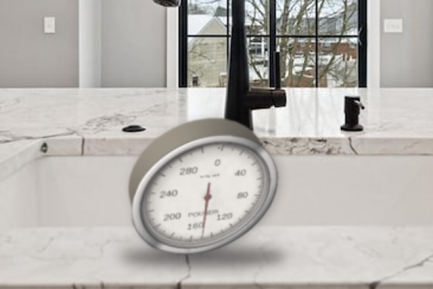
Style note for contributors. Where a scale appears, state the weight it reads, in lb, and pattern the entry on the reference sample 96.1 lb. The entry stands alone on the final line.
150 lb
